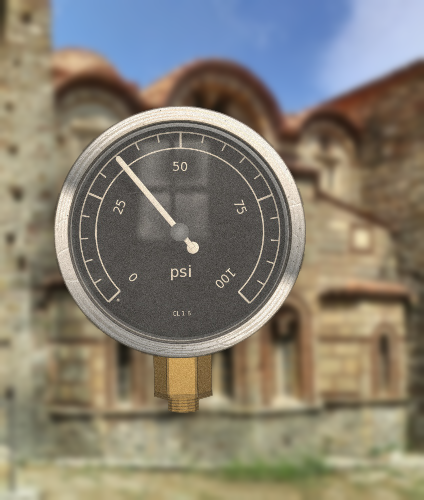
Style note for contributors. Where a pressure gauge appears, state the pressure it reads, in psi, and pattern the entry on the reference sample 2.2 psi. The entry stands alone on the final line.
35 psi
